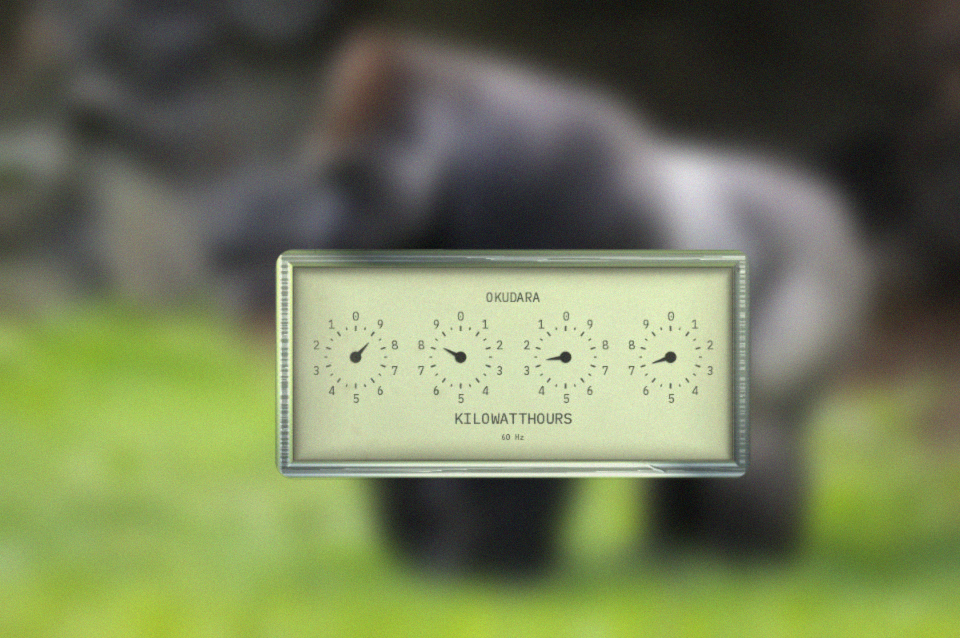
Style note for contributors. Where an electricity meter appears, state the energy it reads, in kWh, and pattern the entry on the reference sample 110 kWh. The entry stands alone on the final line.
8827 kWh
